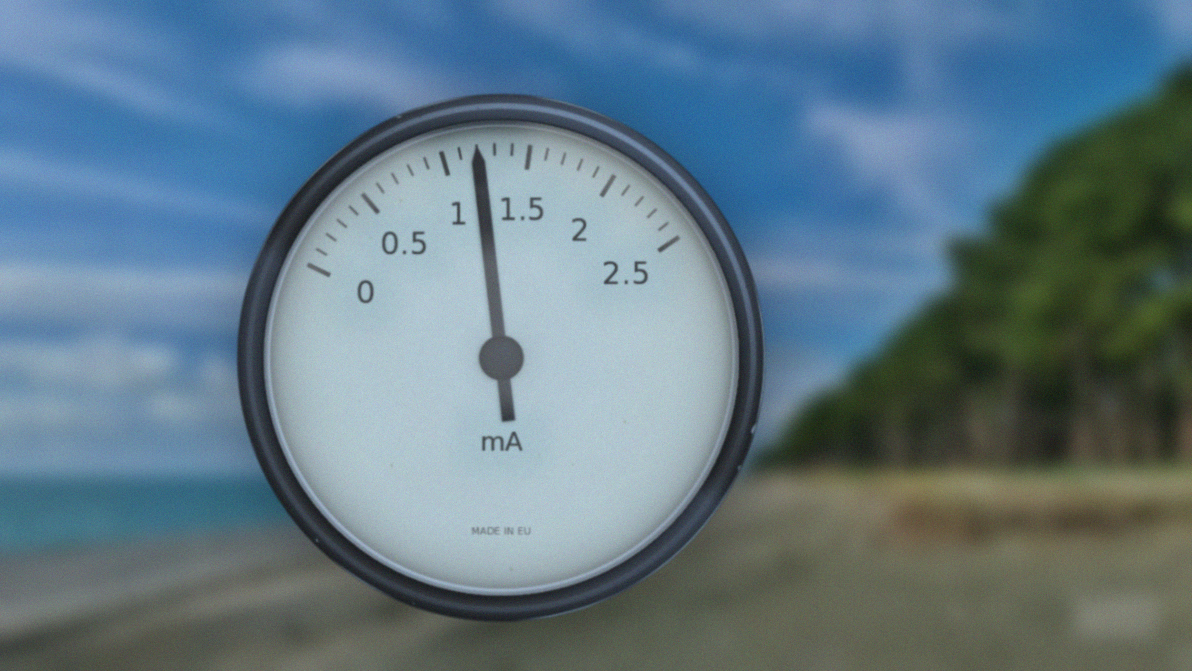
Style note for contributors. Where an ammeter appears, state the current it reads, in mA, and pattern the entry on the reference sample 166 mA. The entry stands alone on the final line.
1.2 mA
